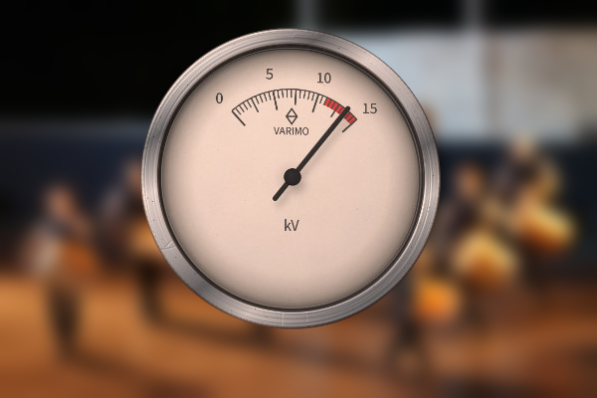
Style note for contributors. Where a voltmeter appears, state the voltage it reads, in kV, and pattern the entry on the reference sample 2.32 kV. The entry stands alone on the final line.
13.5 kV
